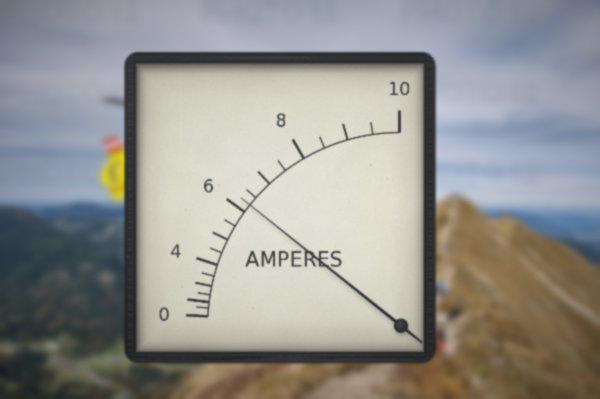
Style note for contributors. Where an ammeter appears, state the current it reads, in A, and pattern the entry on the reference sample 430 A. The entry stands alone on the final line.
6.25 A
